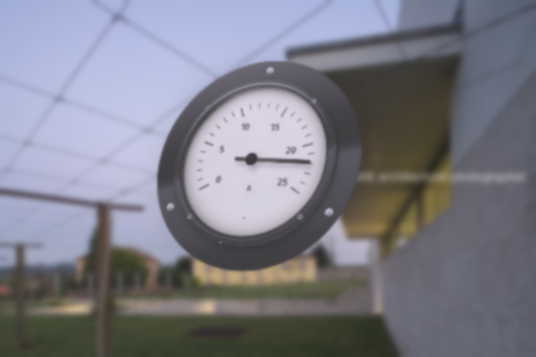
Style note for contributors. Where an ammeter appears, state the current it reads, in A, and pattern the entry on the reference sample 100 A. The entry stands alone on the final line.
22 A
